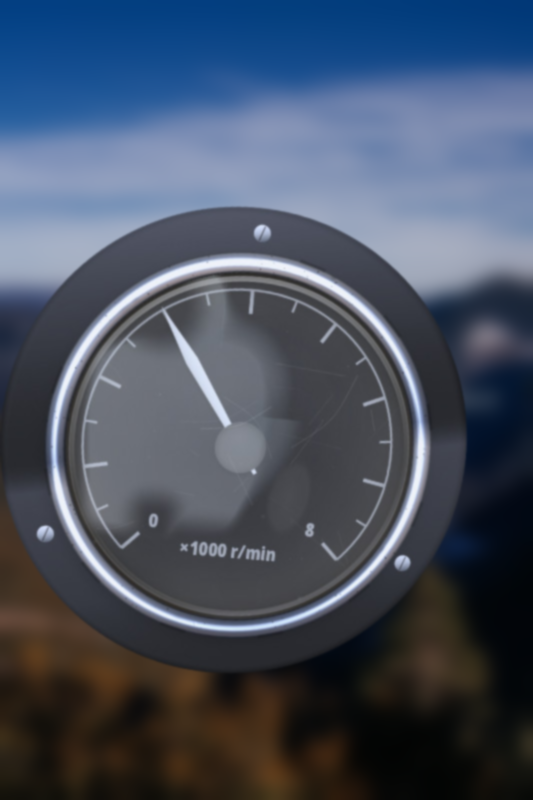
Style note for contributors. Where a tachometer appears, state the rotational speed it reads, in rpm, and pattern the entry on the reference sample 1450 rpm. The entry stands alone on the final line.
3000 rpm
